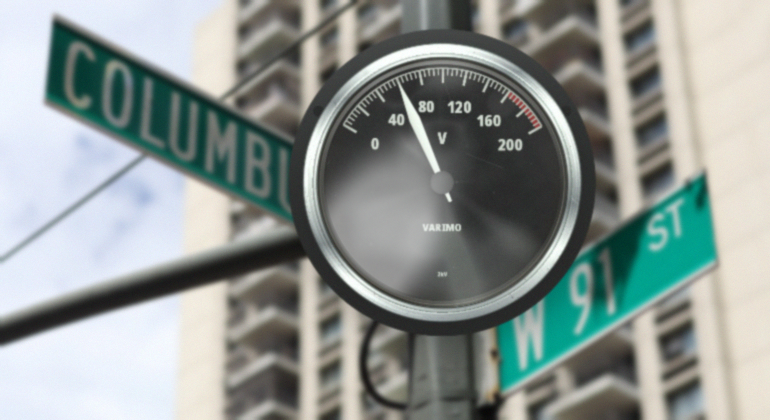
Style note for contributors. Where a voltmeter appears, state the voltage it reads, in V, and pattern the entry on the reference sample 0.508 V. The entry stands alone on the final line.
60 V
